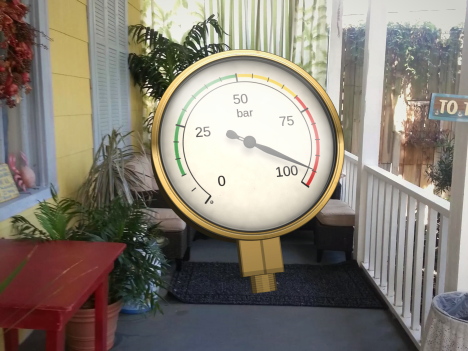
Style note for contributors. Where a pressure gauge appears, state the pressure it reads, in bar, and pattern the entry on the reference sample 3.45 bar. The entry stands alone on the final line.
95 bar
